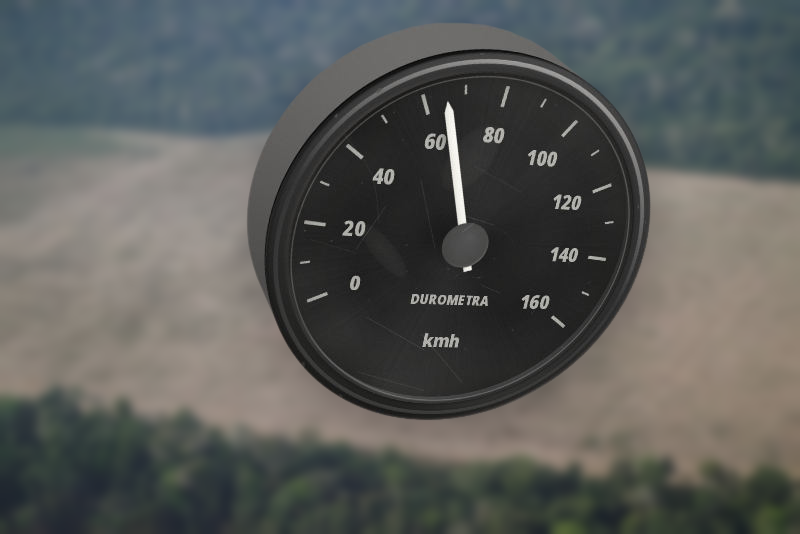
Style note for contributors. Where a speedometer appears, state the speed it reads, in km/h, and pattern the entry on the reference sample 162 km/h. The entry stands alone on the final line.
65 km/h
